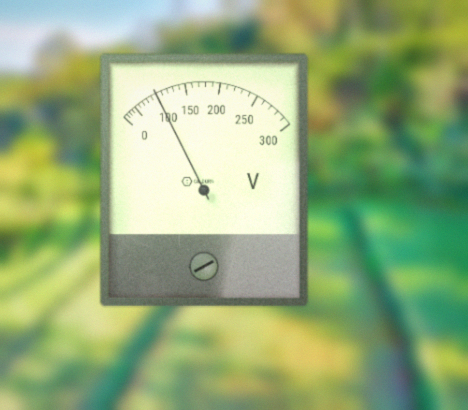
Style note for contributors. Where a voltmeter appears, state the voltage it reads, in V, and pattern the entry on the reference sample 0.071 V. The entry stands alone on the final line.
100 V
